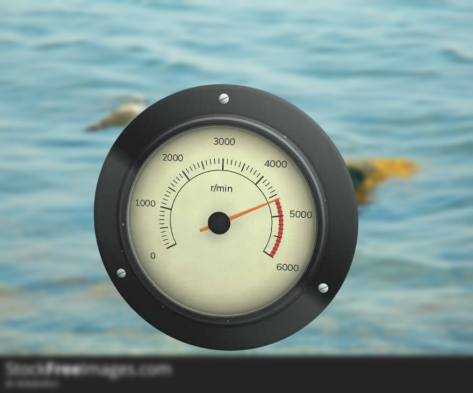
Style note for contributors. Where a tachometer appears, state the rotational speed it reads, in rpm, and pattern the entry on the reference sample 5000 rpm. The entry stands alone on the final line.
4600 rpm
